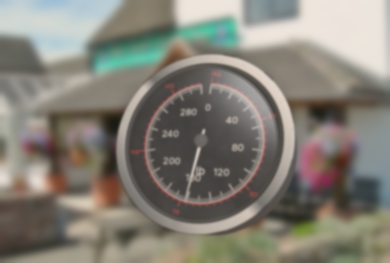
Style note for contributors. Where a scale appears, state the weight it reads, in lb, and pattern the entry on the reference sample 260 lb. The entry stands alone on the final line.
160 lb
